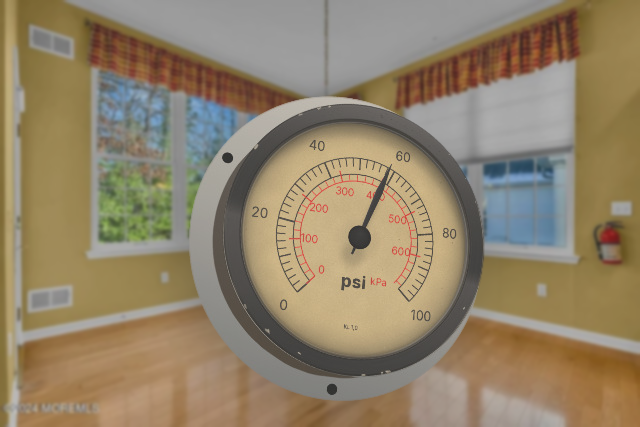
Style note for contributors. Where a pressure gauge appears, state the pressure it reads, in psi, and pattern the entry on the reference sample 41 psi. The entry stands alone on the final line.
58 psi
